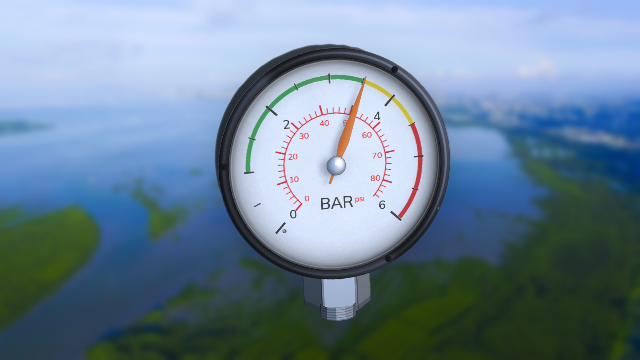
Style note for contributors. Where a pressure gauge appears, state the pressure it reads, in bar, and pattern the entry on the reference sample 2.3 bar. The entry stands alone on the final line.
3.5 bar
